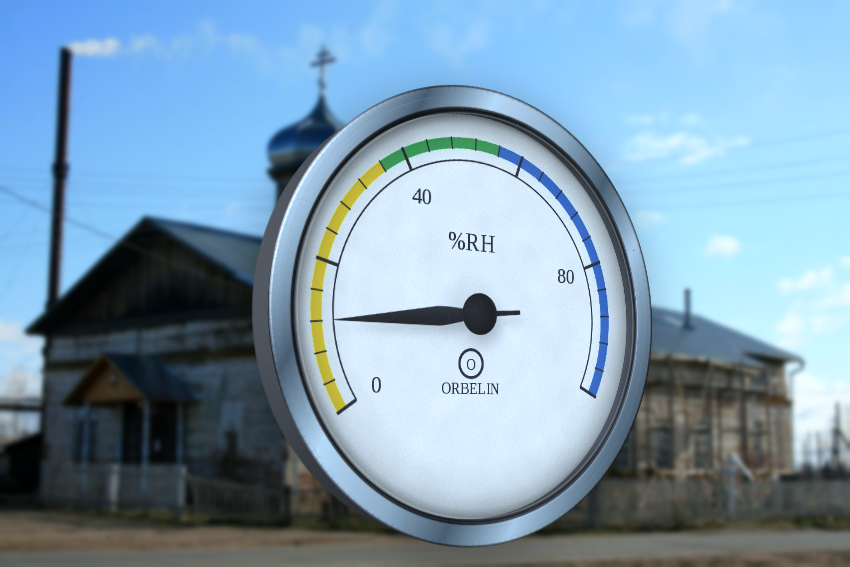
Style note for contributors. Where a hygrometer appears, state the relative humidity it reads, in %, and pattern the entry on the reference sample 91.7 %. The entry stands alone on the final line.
12 %
